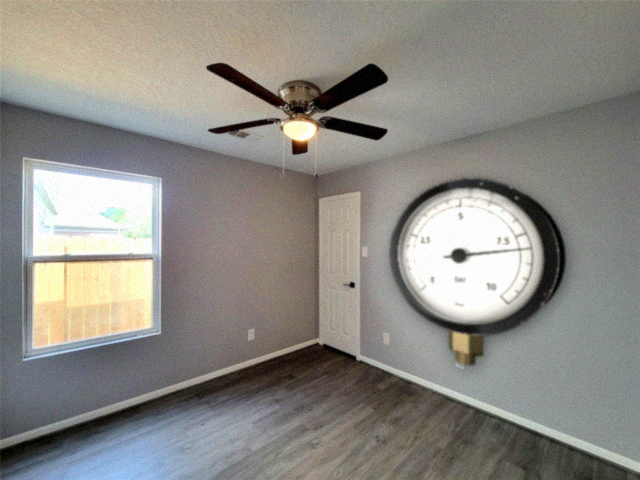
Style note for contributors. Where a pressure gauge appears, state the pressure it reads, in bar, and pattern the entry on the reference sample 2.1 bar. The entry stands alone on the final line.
8 bar
